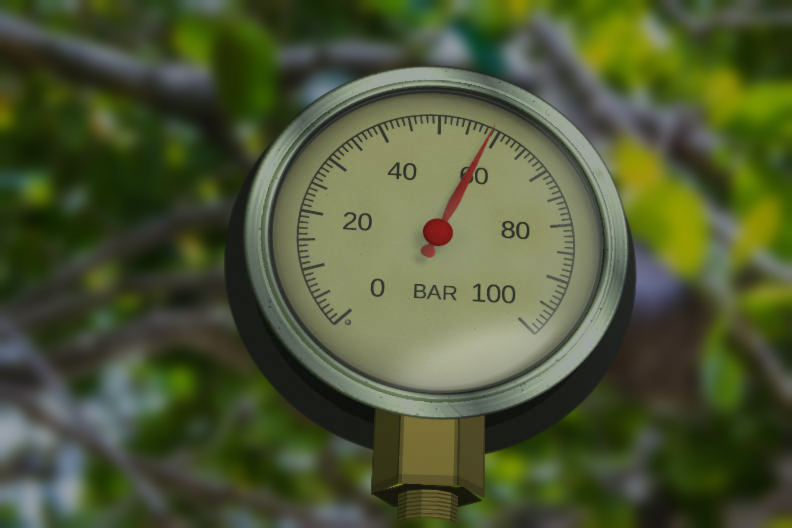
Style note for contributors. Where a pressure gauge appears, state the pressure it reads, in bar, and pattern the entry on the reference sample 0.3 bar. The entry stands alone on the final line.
59 bar
